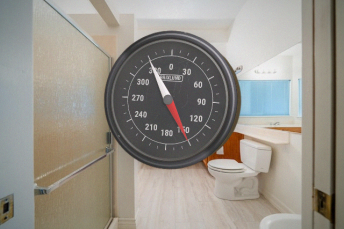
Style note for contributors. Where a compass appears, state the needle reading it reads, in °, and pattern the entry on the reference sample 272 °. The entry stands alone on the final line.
150 °
